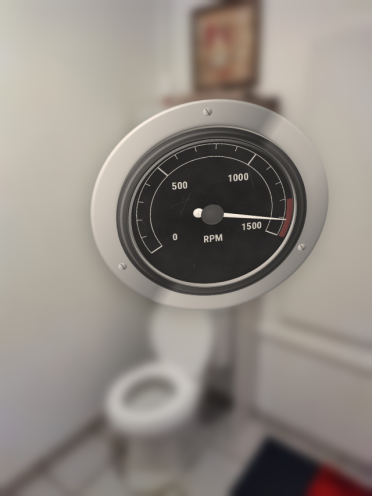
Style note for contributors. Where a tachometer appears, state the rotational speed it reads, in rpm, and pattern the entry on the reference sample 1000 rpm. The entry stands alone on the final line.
1400 rpm
